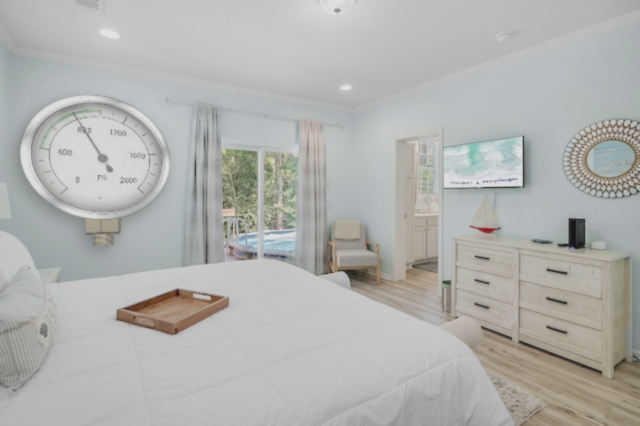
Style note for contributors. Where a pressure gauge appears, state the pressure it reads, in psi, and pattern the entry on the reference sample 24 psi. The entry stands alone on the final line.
800 psi
